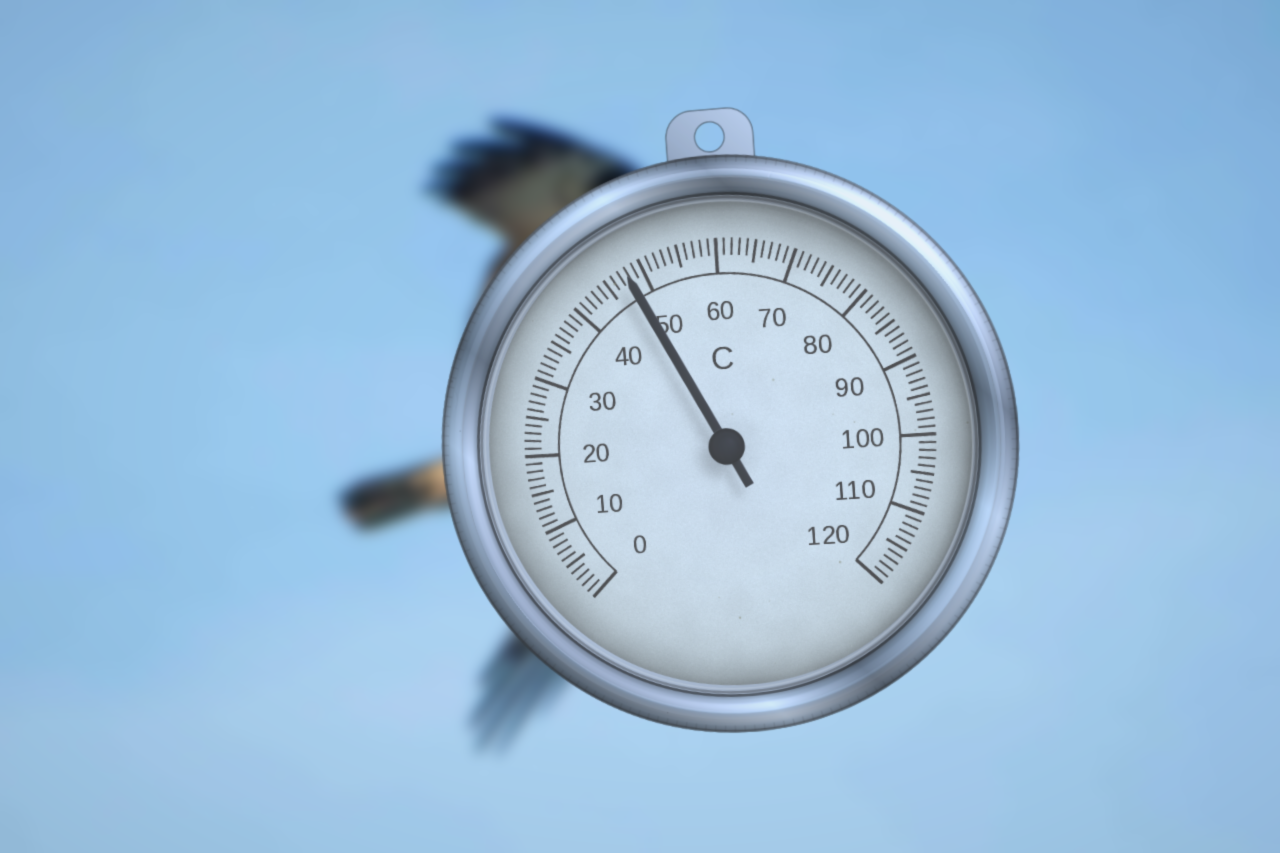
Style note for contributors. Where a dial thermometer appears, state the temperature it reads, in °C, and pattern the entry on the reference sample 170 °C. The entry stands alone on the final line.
48 °C
